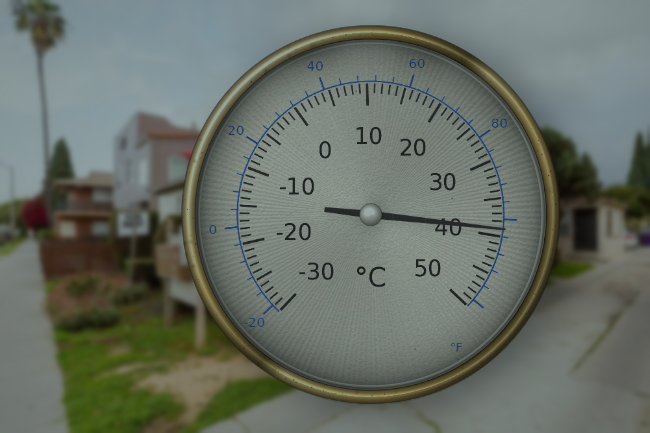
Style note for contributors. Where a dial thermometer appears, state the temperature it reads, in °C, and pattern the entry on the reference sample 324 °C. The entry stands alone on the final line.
39 °C
